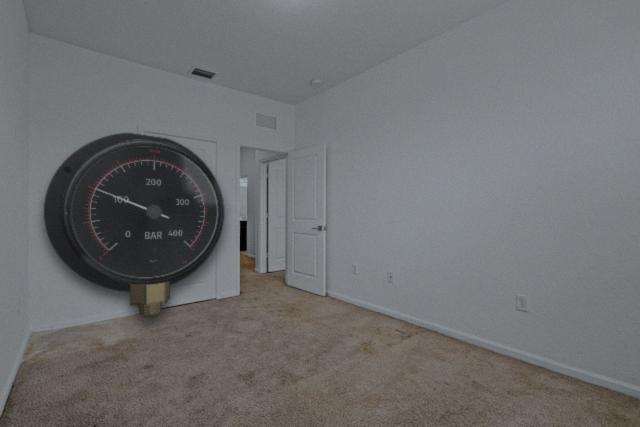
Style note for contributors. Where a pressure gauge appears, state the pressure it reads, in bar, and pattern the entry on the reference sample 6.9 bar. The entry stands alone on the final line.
100 bar
